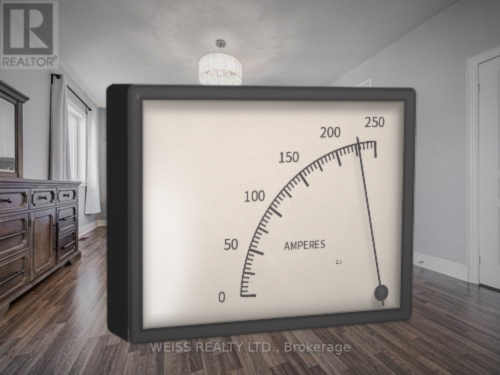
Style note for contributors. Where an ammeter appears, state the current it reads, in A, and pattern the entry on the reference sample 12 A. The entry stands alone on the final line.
225 A
